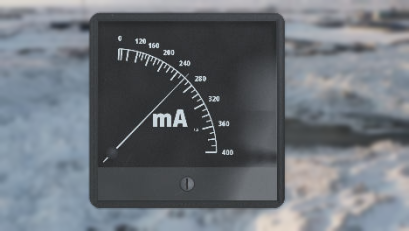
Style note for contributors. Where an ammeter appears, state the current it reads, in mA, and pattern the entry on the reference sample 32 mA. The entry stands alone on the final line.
260 mA
